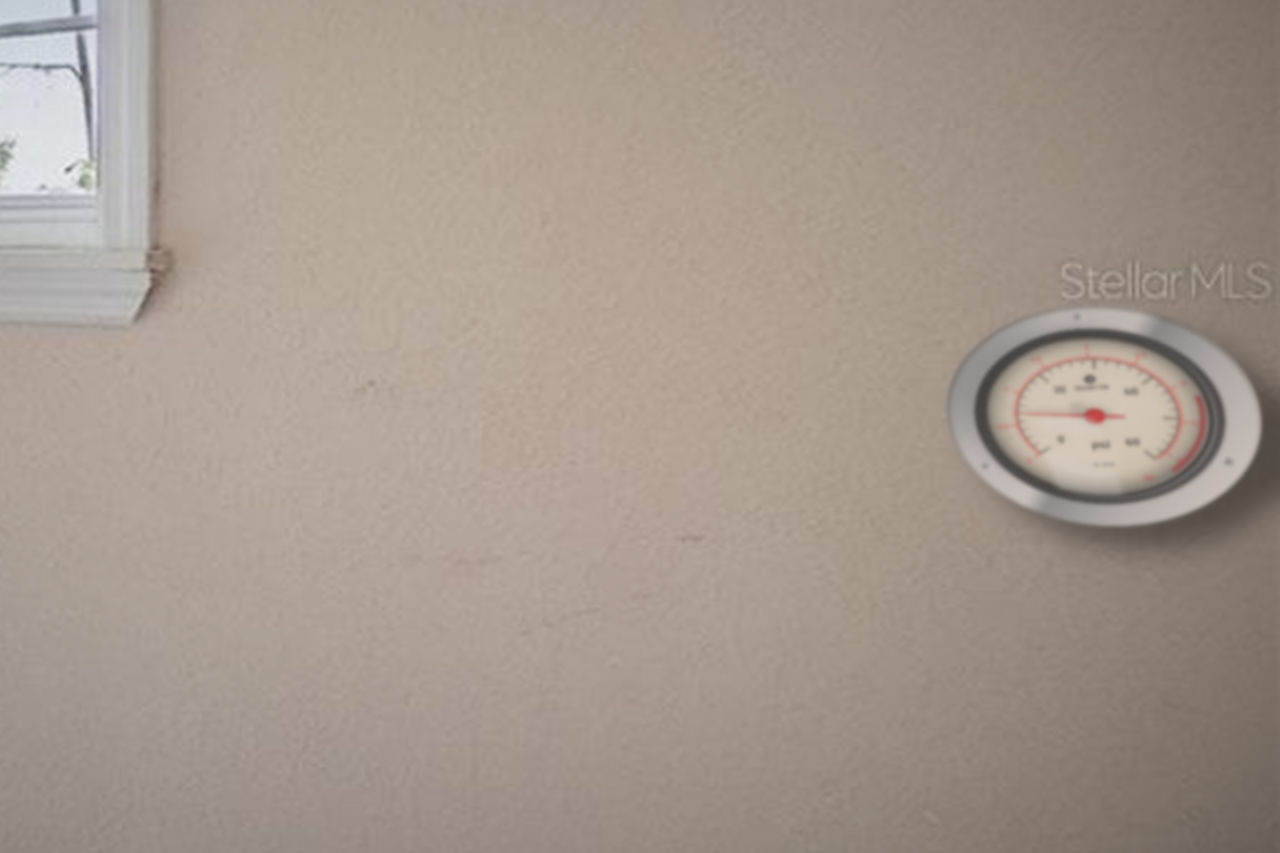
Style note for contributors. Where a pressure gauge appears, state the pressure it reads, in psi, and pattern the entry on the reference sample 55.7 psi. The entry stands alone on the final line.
10 psi
